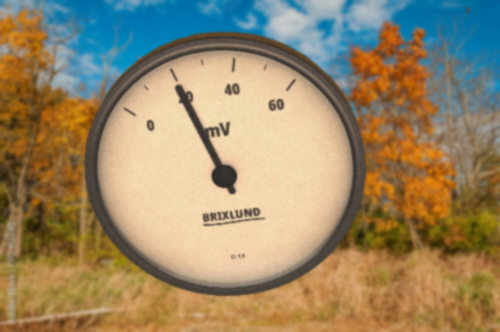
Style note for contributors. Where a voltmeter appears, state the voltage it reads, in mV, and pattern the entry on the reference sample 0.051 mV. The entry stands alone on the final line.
20 mV
